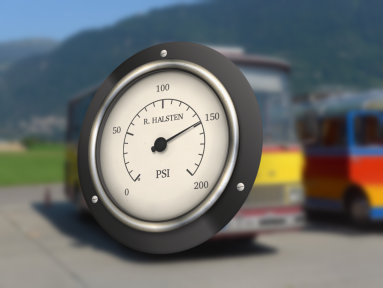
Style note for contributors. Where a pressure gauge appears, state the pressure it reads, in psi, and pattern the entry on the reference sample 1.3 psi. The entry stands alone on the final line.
150 psi
